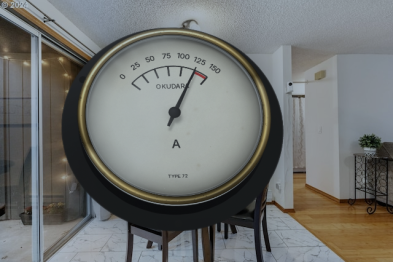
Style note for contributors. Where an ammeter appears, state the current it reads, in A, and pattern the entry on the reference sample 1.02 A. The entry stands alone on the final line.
125 A
